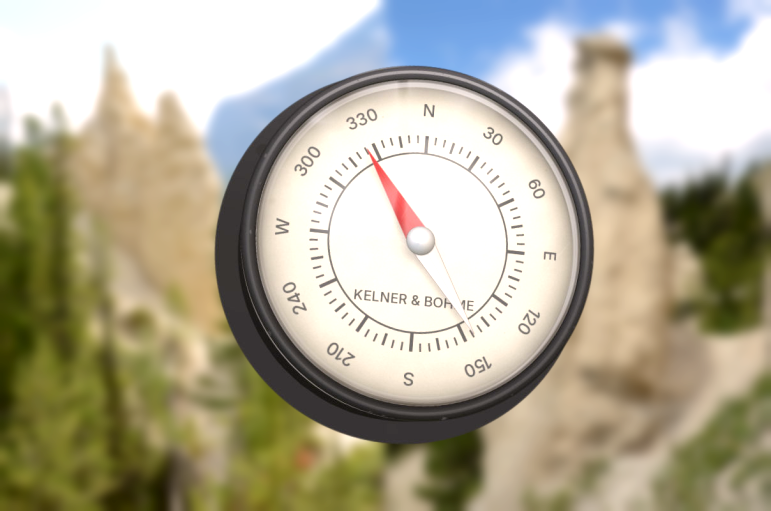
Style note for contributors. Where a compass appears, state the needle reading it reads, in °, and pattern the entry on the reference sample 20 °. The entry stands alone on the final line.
325 °
